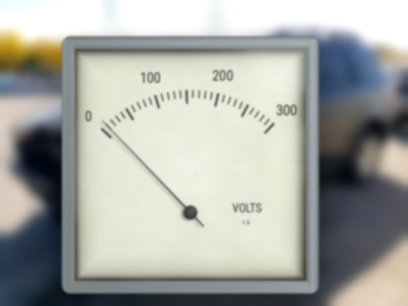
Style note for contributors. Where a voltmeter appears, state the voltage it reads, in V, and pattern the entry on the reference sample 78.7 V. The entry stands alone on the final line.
10 V
